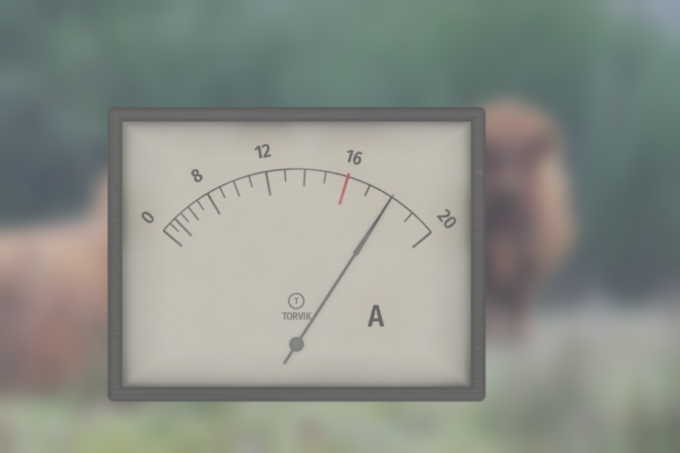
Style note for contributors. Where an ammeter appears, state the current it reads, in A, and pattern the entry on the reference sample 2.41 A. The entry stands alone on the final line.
18 A
